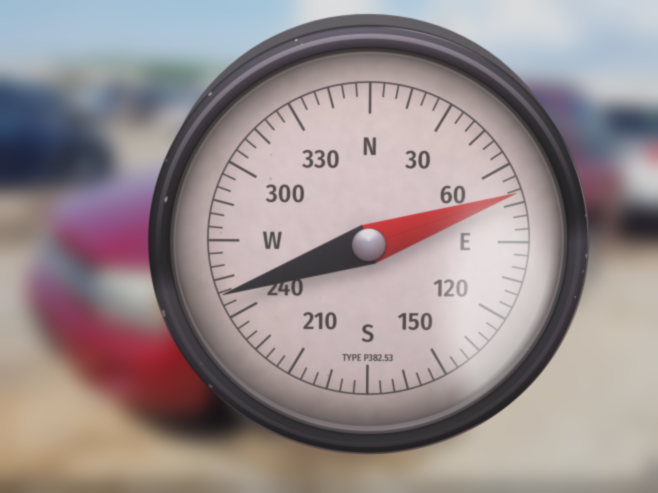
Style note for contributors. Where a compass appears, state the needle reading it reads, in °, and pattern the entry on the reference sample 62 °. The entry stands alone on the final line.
70 °
